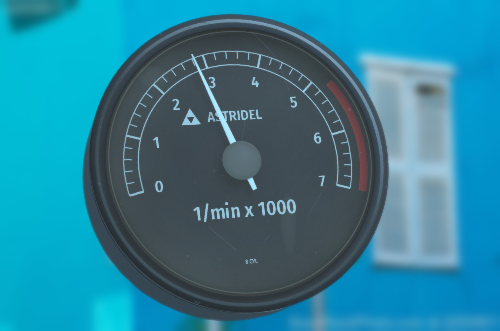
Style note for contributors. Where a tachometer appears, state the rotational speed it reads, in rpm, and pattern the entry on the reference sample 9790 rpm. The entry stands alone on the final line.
2800 rpm
